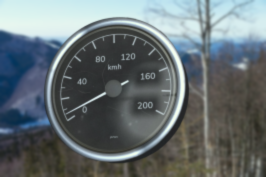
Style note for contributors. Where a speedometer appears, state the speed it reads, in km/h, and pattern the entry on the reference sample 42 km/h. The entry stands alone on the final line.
5 km/h
